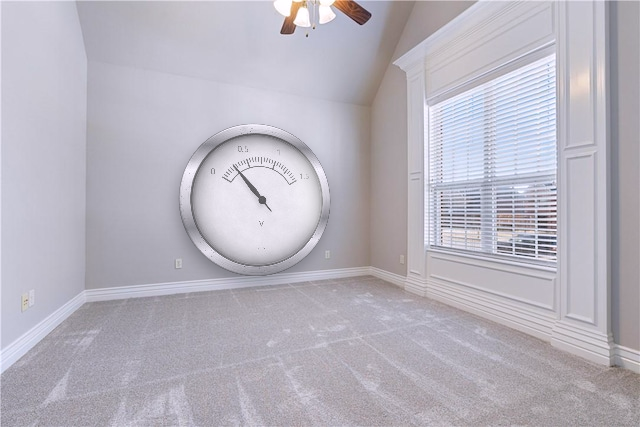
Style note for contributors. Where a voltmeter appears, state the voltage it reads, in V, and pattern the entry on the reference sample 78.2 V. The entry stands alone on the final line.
0.25 V
